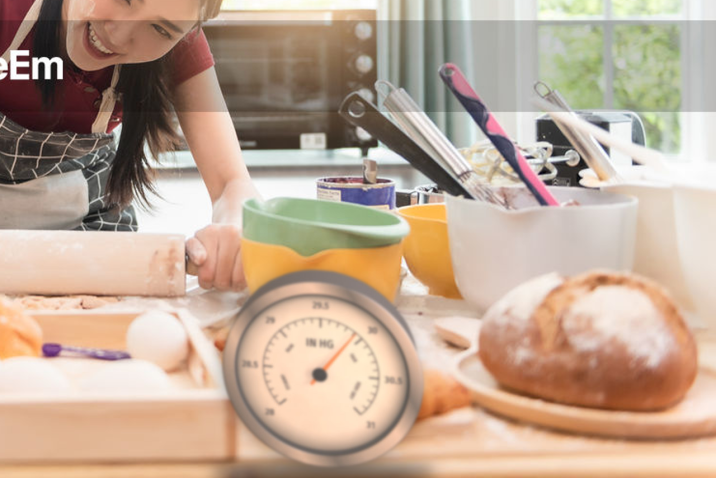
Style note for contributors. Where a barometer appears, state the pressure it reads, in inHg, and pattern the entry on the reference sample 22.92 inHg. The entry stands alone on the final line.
29.9 inHg
